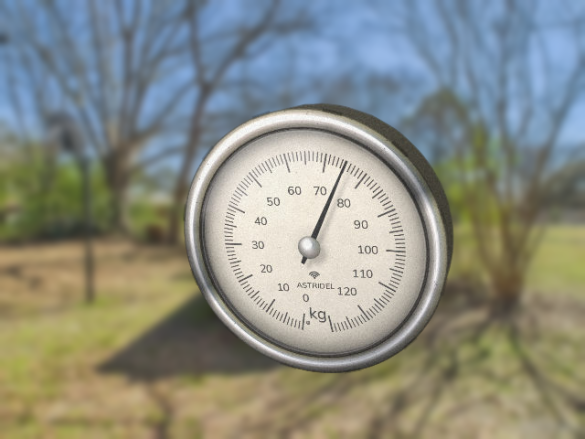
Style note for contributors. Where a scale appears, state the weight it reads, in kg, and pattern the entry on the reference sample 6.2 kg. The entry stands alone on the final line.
75 kg
